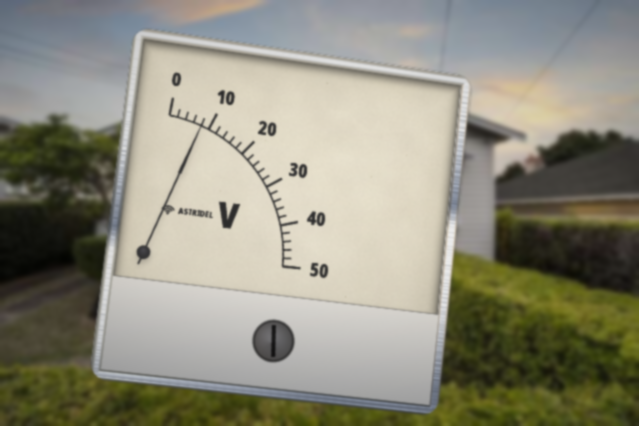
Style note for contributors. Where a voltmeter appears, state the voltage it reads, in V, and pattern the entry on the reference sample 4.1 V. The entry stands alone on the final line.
8 V
